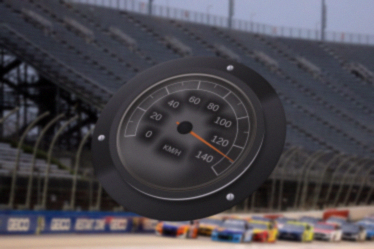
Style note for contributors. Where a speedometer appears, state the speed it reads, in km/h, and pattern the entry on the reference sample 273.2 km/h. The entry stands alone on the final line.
130 km/h
